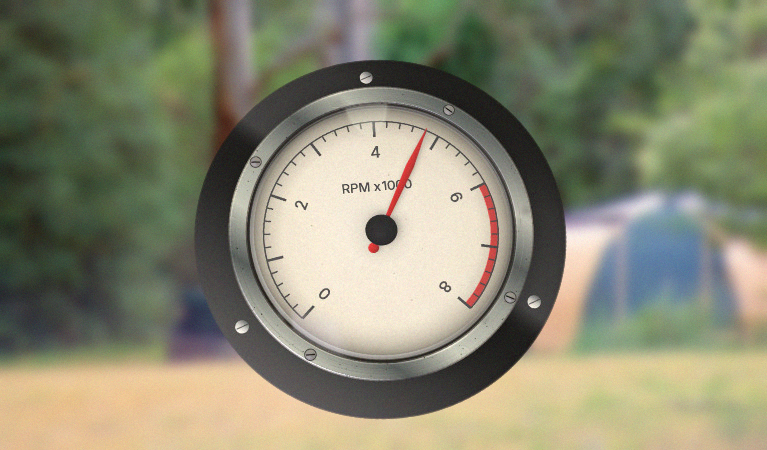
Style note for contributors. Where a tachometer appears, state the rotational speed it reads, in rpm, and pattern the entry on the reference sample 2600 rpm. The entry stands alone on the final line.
4800 rpm
